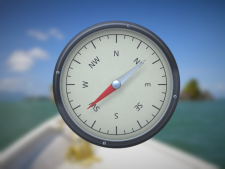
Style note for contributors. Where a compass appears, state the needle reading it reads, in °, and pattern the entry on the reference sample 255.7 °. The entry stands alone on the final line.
230 °
